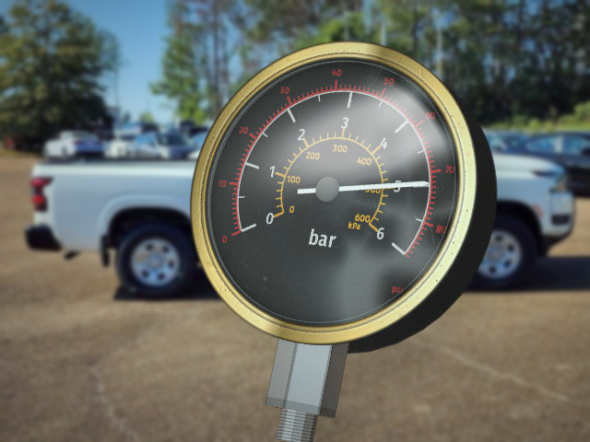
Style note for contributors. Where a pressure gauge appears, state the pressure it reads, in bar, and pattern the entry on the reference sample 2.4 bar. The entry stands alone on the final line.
5 bar
